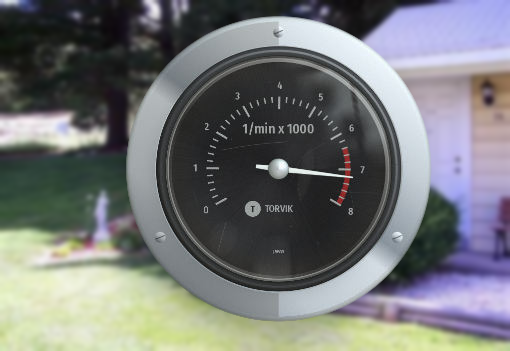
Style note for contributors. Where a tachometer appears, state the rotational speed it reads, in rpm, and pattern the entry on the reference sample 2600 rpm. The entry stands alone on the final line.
7200 rpm
